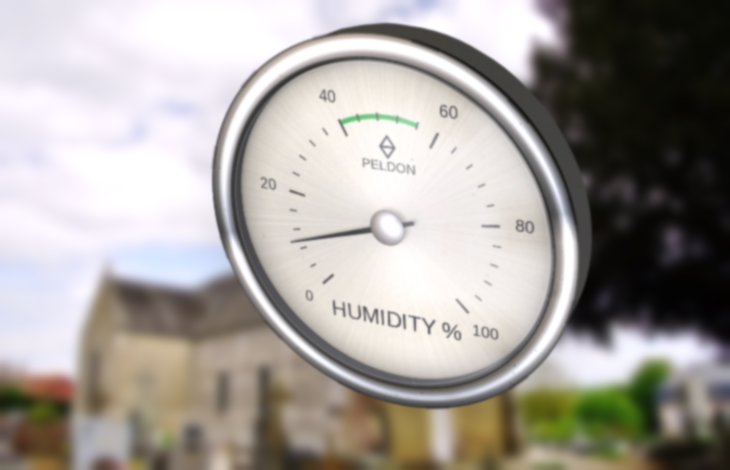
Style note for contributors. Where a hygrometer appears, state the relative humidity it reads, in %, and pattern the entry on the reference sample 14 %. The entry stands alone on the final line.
10 %
